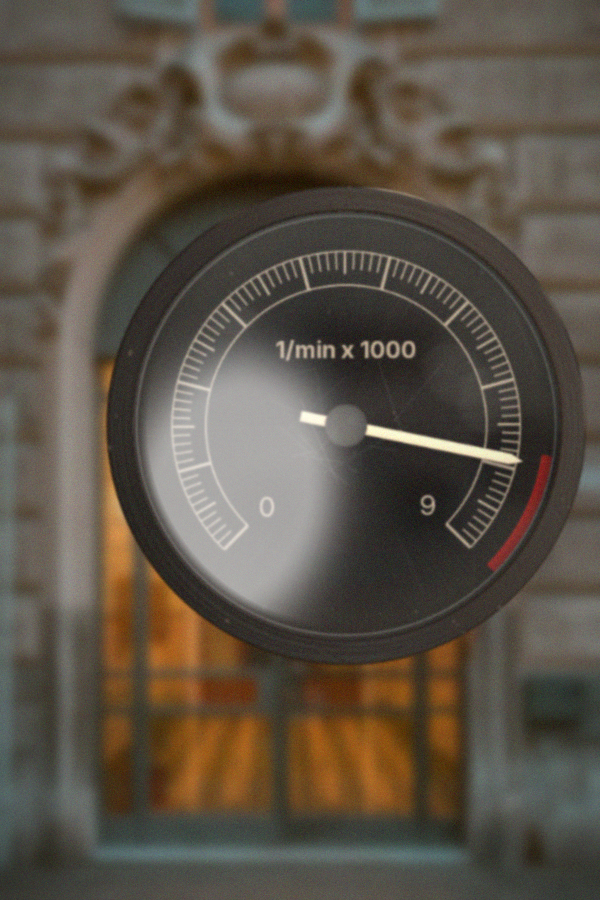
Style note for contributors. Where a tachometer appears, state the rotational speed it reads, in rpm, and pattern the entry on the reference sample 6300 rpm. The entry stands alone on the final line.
7900 rpm
